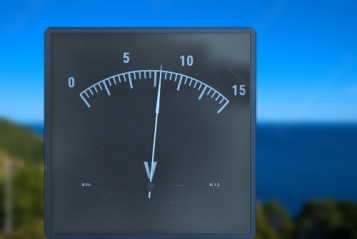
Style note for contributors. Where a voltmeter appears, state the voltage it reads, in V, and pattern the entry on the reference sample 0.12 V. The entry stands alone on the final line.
8 V
